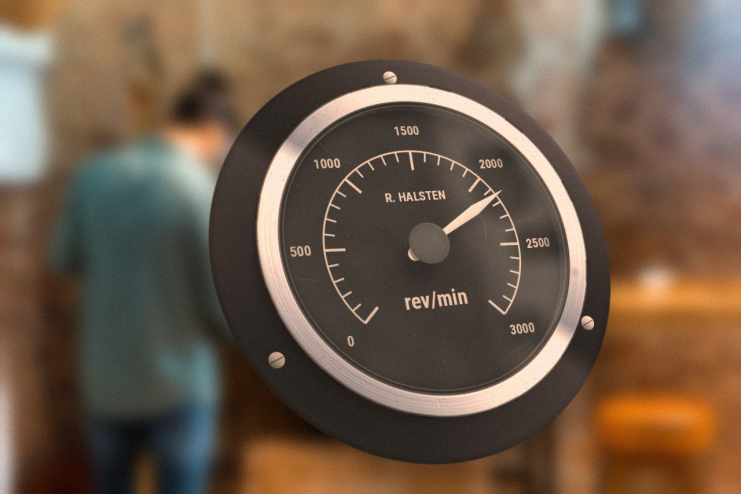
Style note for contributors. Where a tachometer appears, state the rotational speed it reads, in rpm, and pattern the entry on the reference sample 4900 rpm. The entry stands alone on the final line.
2150 rpm
